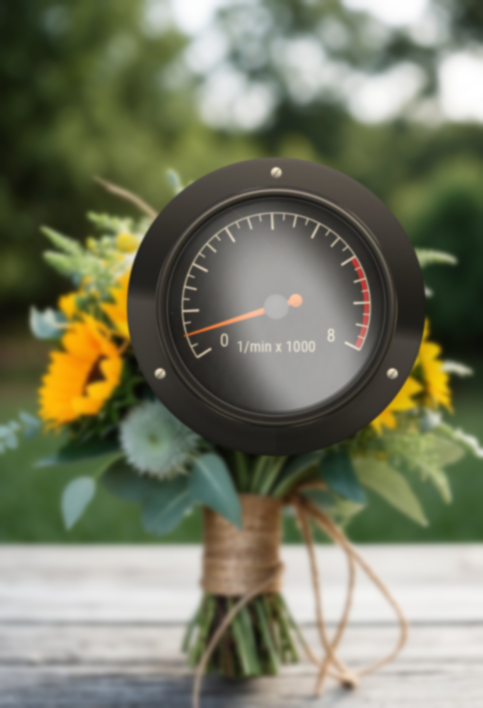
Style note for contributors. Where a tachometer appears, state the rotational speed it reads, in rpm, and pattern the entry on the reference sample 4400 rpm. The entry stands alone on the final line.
500 rpm
